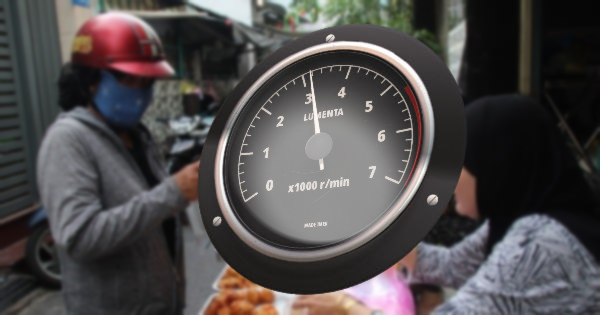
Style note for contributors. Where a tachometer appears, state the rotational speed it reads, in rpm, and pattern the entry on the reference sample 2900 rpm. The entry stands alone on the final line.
3200 rpm
